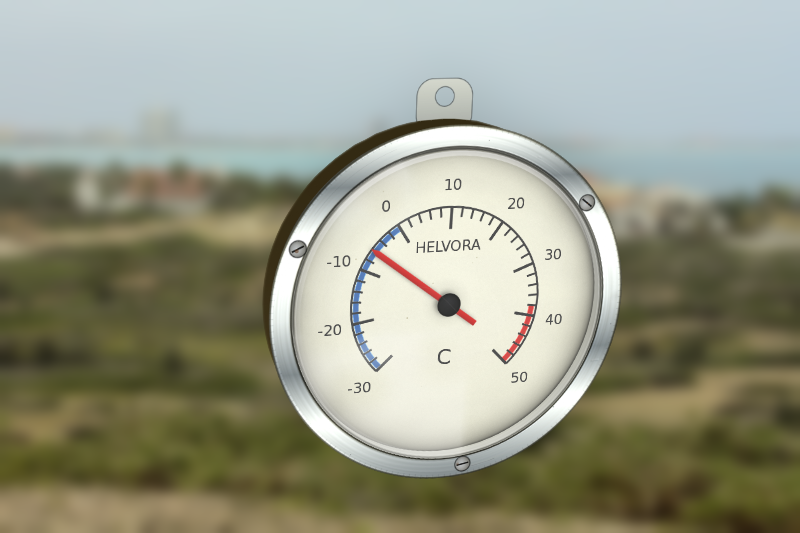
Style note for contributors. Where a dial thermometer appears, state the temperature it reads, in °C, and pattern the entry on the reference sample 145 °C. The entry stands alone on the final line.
-6 °C
